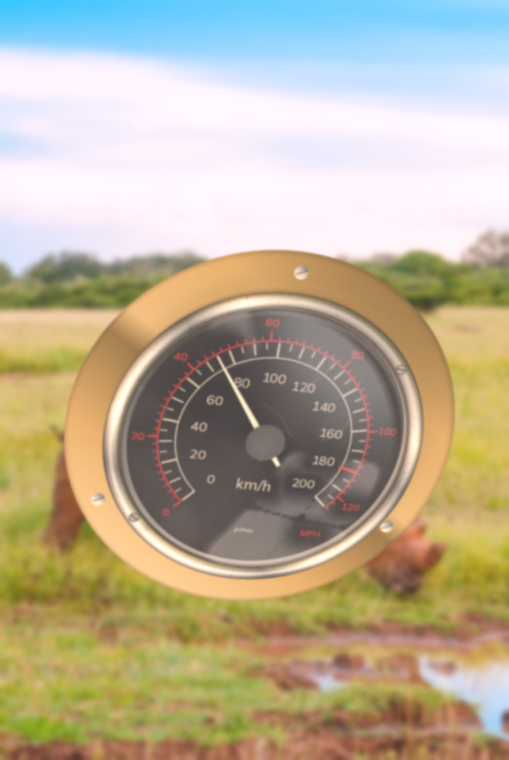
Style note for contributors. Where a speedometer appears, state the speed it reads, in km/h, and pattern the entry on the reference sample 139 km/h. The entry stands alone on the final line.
75 km/h
